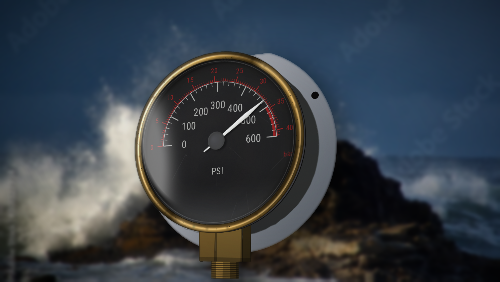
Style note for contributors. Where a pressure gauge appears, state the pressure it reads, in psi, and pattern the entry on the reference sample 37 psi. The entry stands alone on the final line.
480 psi
